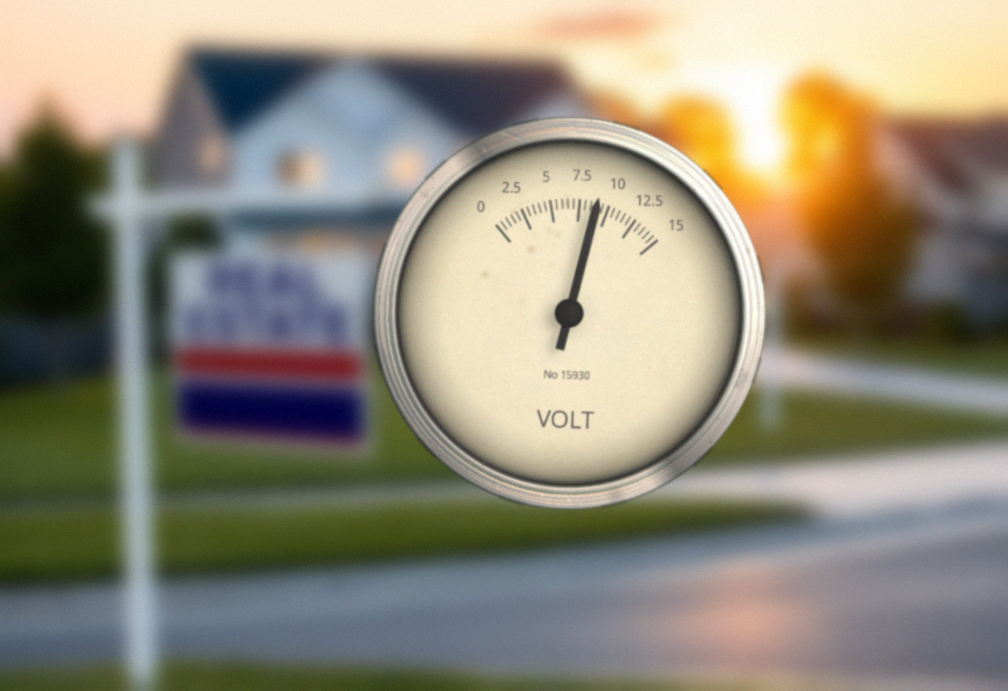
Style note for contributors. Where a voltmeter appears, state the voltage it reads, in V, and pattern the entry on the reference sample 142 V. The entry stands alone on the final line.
9 V
